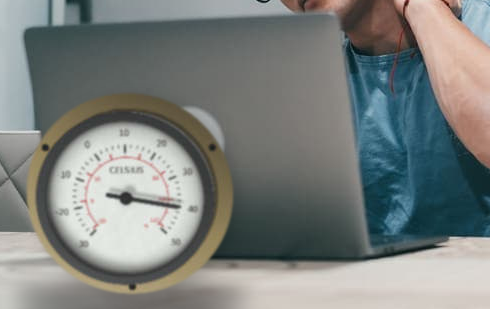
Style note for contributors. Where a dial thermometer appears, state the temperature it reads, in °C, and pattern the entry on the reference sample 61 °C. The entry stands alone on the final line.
40 °C
